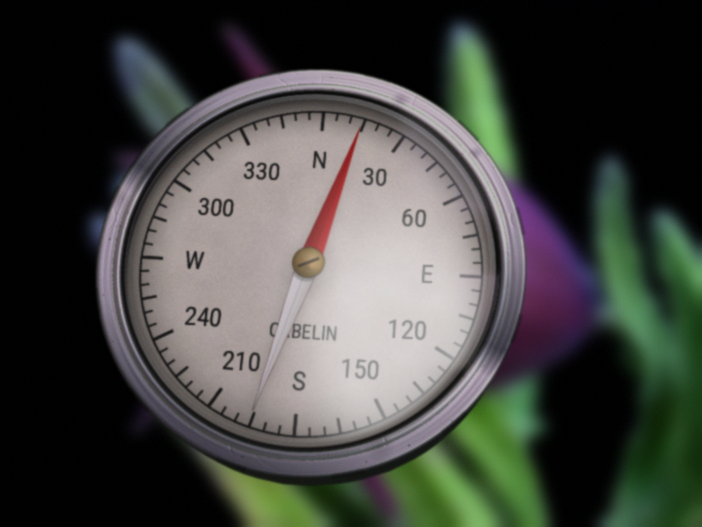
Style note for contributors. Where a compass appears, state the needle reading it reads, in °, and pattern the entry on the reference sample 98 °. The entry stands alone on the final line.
15 °
